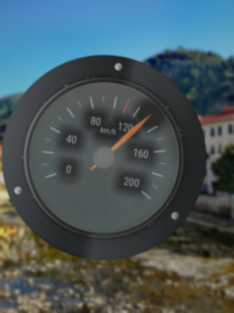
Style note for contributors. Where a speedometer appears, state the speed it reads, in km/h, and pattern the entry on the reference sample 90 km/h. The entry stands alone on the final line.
130 km/h
